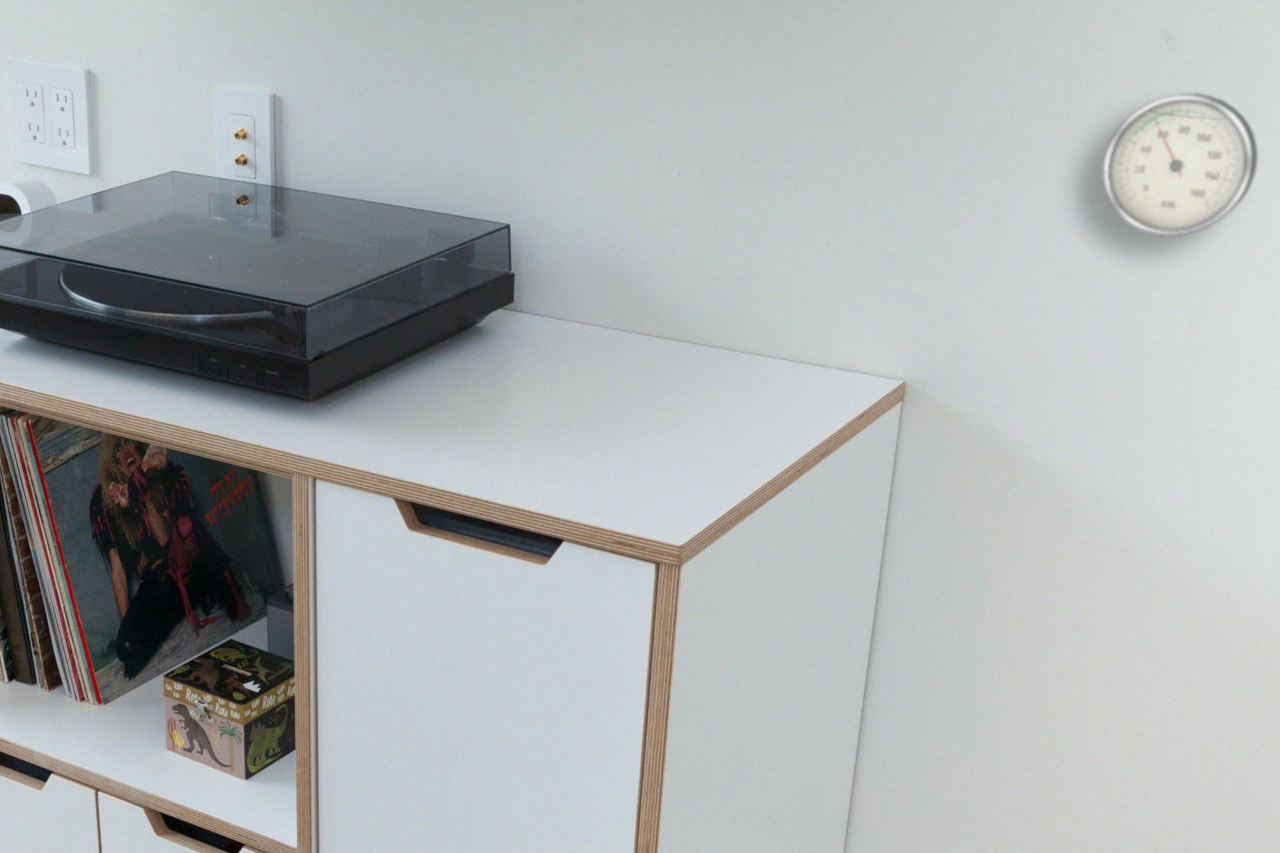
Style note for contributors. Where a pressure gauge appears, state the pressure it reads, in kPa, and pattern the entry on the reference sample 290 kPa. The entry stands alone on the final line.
60 kPa
